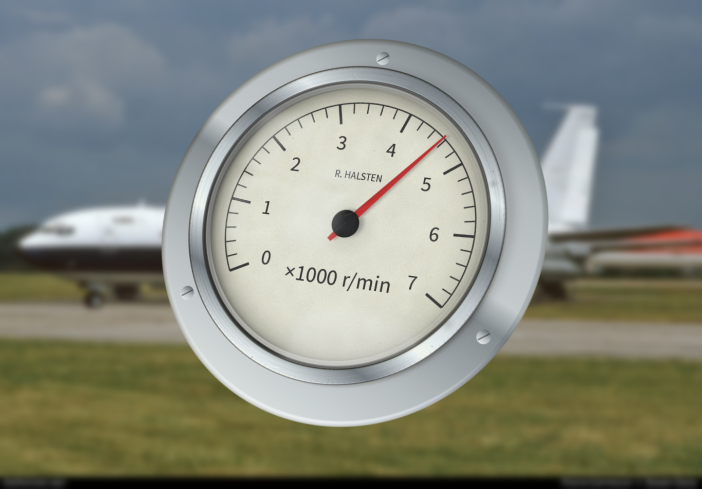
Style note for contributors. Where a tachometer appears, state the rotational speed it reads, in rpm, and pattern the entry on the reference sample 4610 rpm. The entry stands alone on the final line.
4600 rpm
